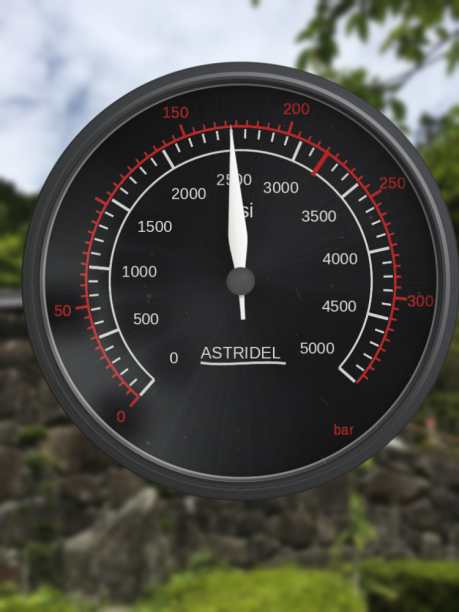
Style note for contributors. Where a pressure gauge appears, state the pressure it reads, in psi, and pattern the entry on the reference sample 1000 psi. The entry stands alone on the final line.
2500 psi
